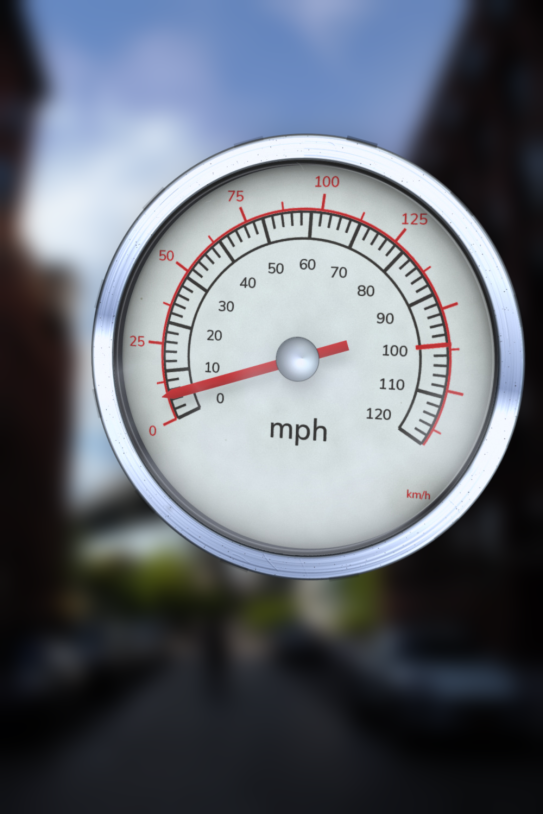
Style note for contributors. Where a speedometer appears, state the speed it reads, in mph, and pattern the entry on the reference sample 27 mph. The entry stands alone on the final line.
5 mph
